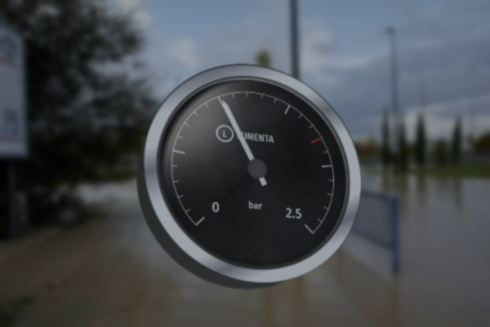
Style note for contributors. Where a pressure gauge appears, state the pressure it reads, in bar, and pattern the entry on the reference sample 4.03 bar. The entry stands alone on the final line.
1 bar
